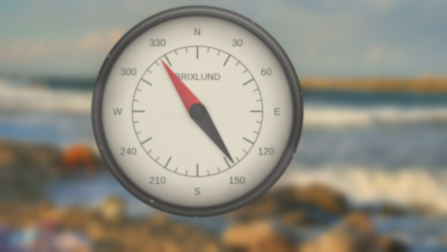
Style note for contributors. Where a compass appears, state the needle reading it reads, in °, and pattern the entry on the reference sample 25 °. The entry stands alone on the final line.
325 °
